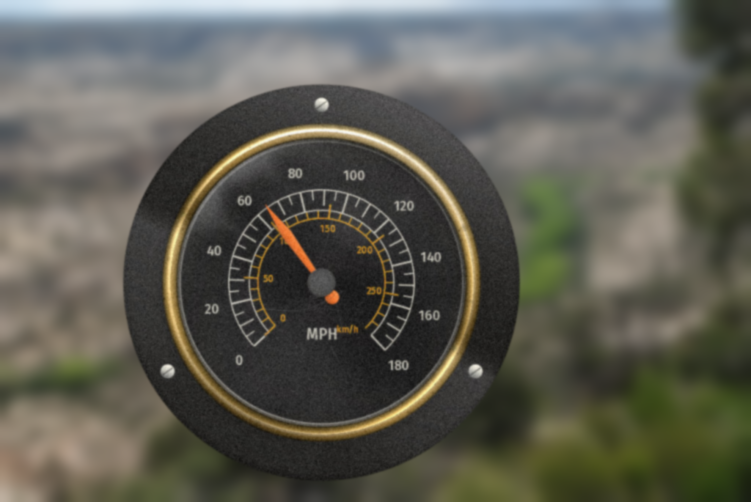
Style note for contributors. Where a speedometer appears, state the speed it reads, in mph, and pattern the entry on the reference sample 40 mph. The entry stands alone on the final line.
65 mph
